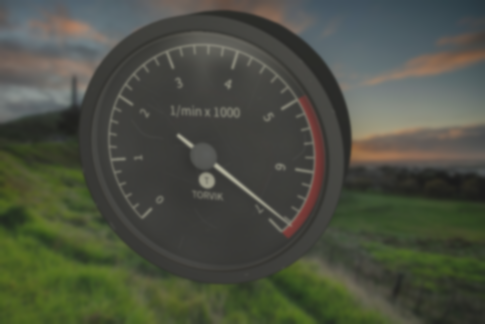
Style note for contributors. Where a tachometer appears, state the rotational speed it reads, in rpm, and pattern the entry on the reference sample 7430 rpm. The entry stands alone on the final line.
6800 rpm
